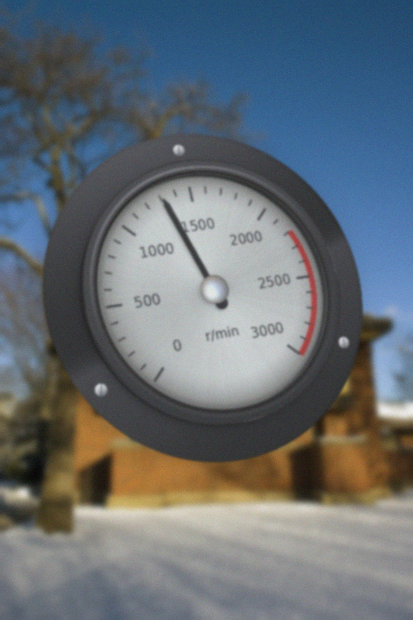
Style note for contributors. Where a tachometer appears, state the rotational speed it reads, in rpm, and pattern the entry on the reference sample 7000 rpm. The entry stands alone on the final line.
1300 rpm
